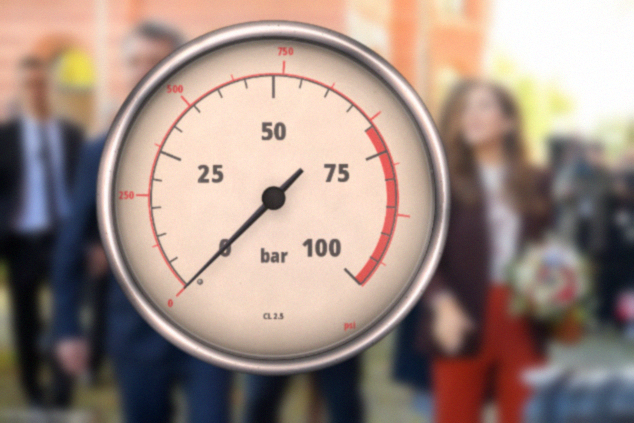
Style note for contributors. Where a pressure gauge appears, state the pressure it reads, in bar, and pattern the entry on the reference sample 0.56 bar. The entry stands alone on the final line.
0 bar
